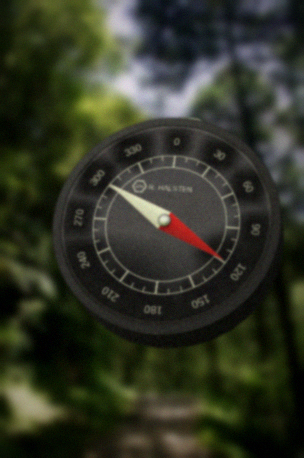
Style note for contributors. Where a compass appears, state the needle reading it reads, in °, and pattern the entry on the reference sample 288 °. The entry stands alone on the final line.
120 °
